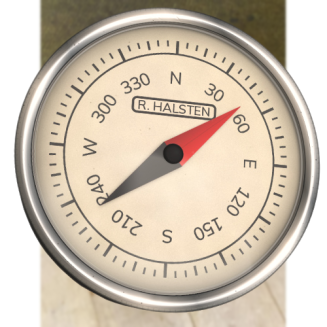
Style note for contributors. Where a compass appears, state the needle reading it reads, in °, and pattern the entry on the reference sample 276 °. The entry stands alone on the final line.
50 °
